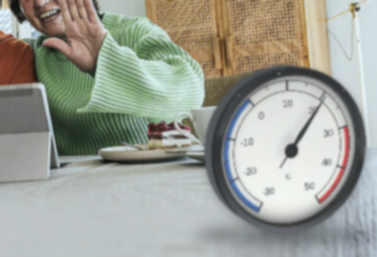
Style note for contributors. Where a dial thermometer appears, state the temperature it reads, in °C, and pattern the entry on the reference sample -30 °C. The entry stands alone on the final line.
20 °C
